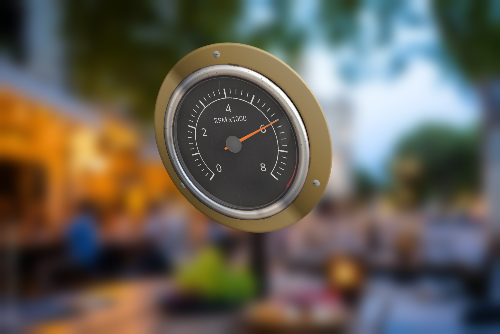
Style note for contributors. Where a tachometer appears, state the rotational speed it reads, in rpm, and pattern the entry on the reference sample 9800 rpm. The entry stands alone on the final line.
6000 rpm
